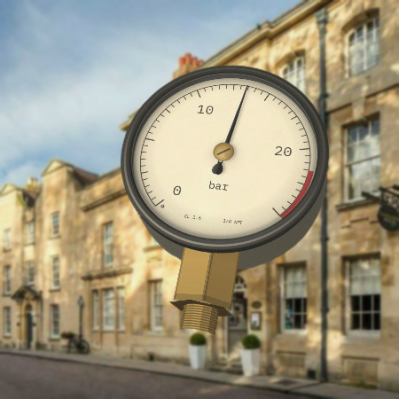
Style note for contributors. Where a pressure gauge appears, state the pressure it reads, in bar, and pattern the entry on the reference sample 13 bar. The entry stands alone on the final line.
13.5 bar
